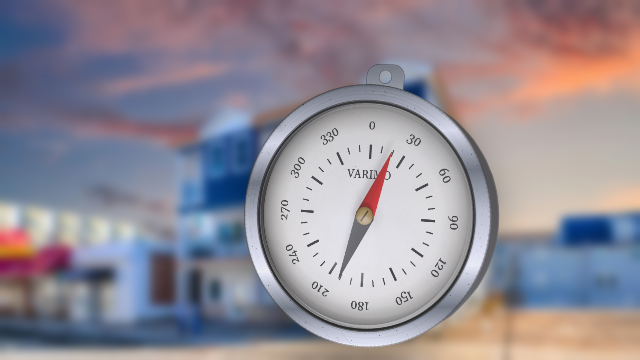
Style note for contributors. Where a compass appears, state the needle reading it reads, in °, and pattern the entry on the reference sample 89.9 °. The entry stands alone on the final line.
20 °
